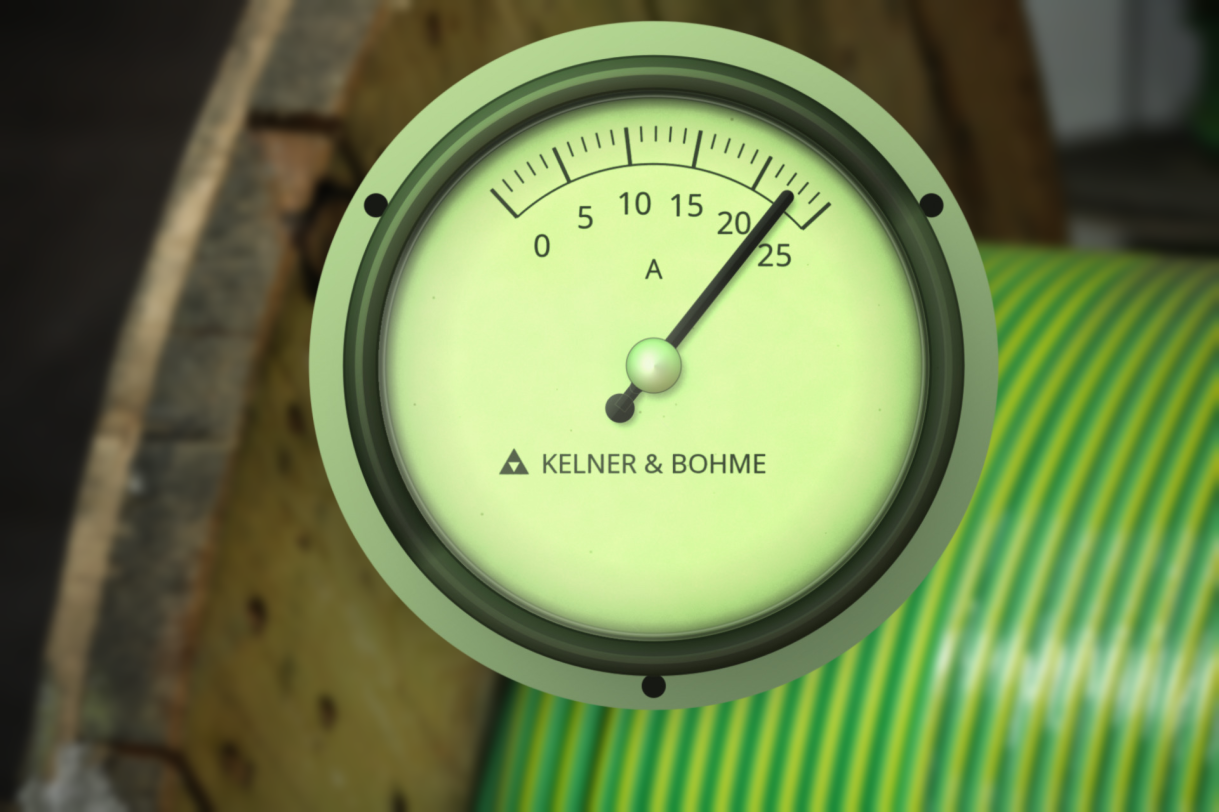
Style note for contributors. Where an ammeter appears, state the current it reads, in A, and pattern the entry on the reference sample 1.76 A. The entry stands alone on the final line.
22.5 A
